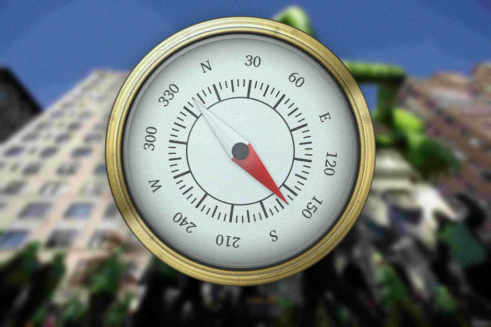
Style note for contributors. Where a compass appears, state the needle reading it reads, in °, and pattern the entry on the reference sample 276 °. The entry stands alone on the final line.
160 °
